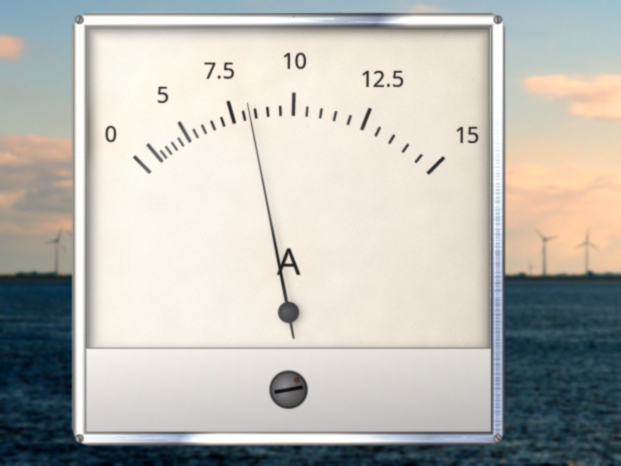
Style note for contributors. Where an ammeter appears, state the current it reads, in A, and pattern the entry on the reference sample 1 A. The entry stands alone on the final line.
8.25 A
